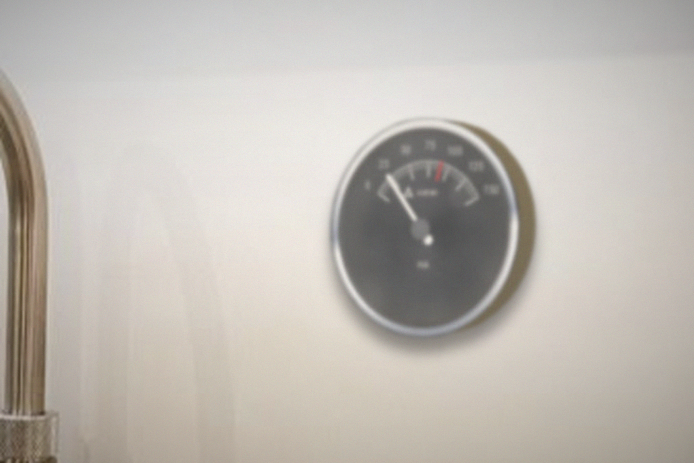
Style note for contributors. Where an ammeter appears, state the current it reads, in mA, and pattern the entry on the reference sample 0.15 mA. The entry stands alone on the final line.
25 mA
